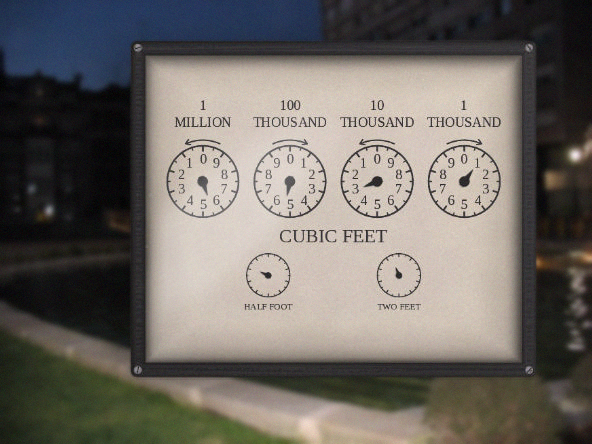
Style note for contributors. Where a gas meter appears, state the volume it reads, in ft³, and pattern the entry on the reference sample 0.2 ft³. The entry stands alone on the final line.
553100 ft³
